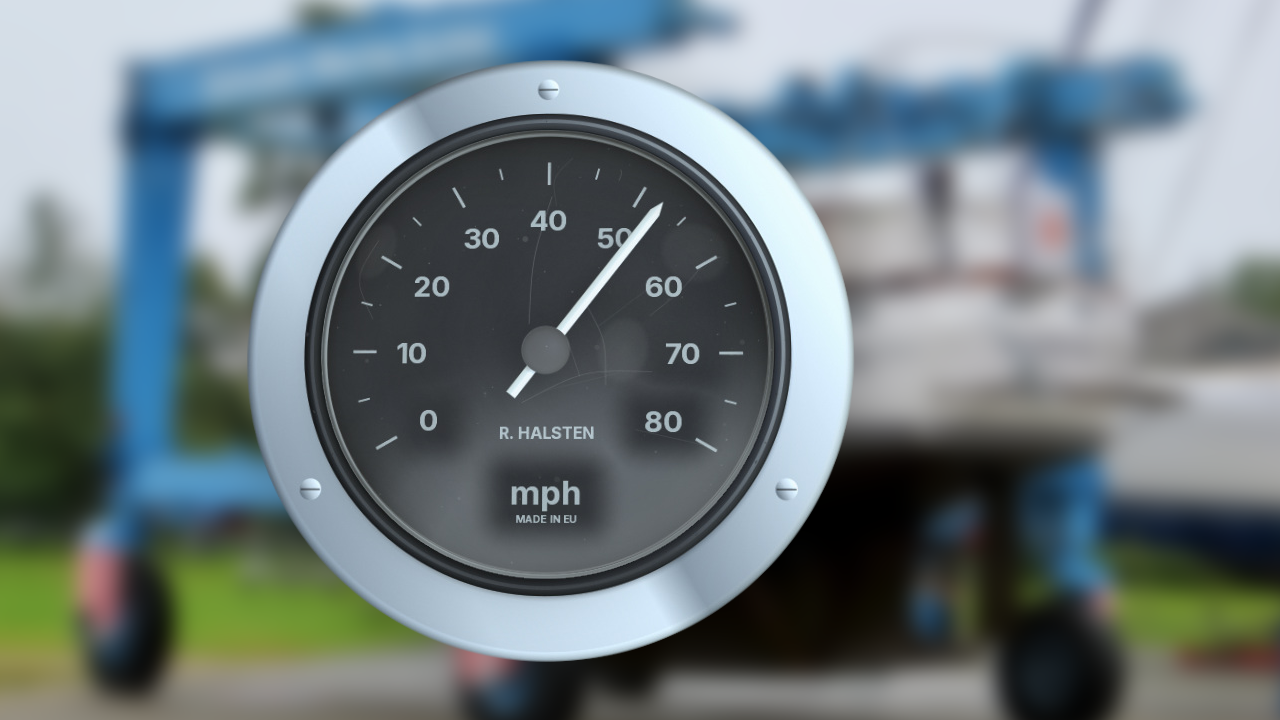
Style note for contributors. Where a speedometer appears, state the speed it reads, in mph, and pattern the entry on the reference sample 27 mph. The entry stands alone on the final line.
52.5 mph
